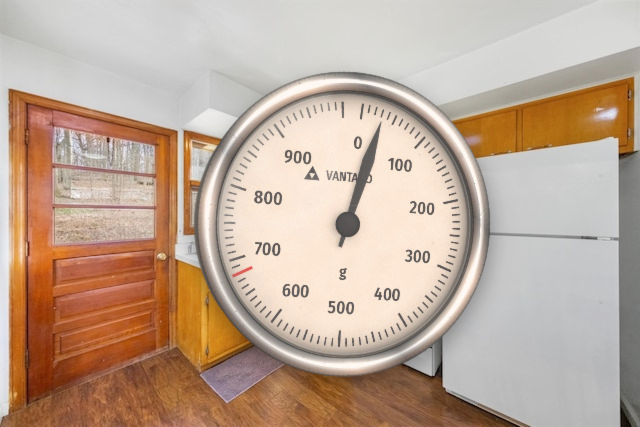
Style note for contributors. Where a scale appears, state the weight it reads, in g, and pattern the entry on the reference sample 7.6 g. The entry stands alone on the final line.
30 g
